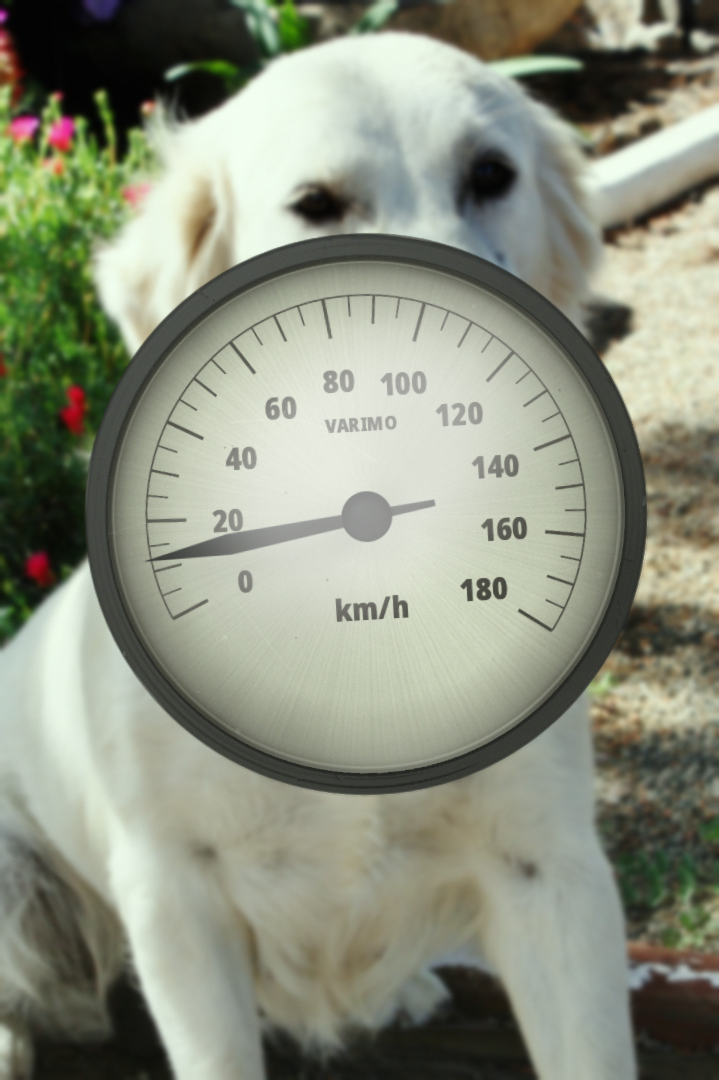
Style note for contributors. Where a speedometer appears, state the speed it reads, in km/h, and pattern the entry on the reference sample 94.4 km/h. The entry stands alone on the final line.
12.5 km/h
